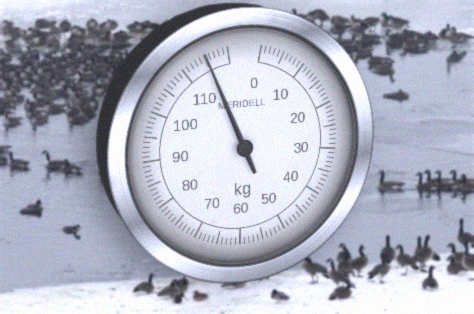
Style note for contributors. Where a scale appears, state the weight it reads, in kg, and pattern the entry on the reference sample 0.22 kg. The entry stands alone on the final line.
115 kg
